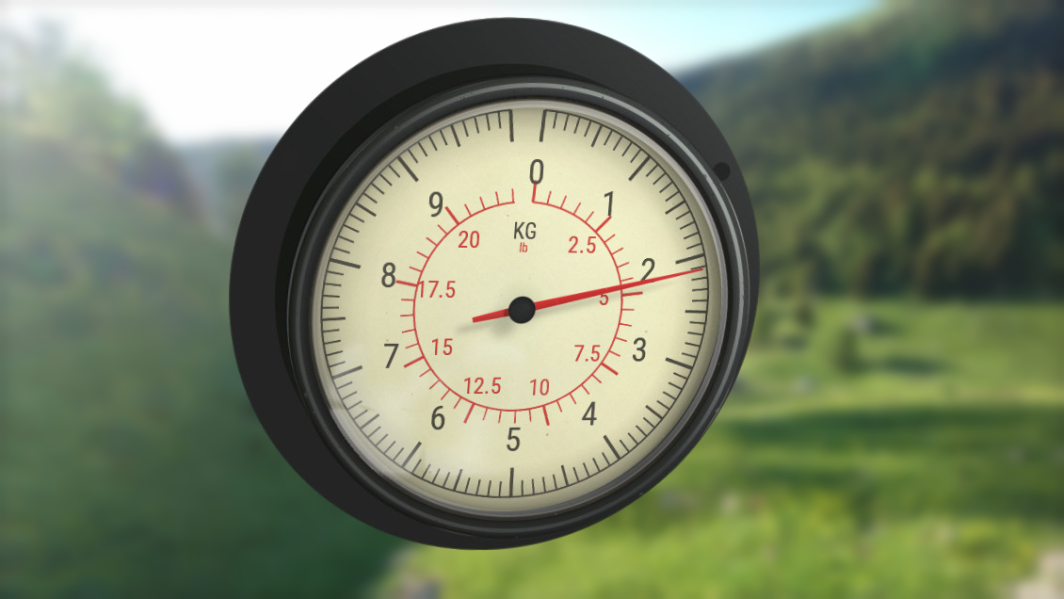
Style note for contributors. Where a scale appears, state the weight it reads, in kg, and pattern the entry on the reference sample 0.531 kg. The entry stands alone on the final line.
2.1 kg
